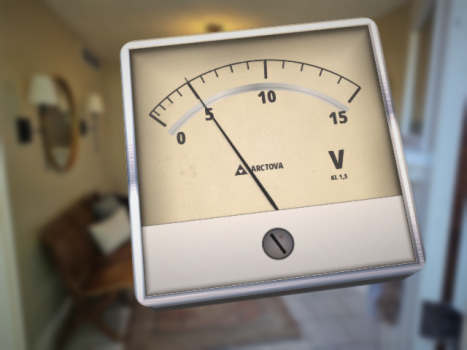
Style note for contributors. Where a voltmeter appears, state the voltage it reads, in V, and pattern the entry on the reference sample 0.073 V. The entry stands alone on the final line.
5 V
